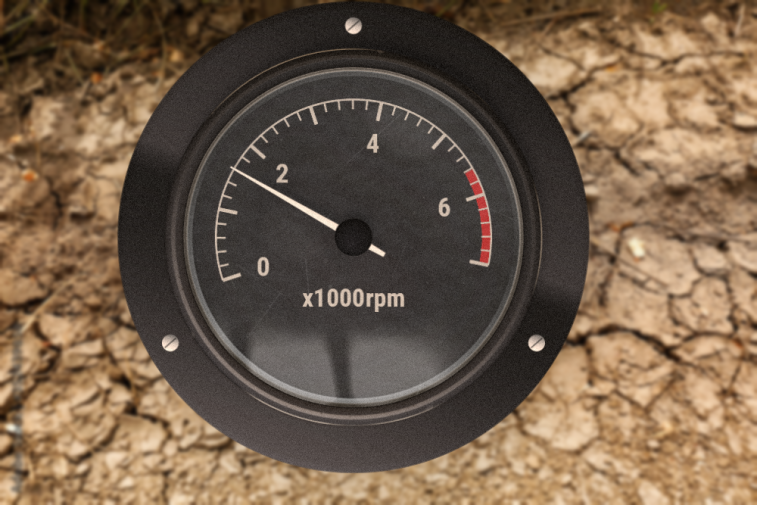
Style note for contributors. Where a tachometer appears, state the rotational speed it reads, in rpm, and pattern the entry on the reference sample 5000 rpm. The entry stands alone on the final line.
1600 rpm
